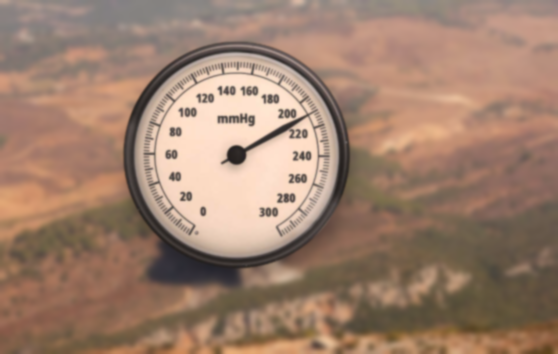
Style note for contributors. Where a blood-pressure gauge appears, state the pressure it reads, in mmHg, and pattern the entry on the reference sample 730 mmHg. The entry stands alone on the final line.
210 mmHg
